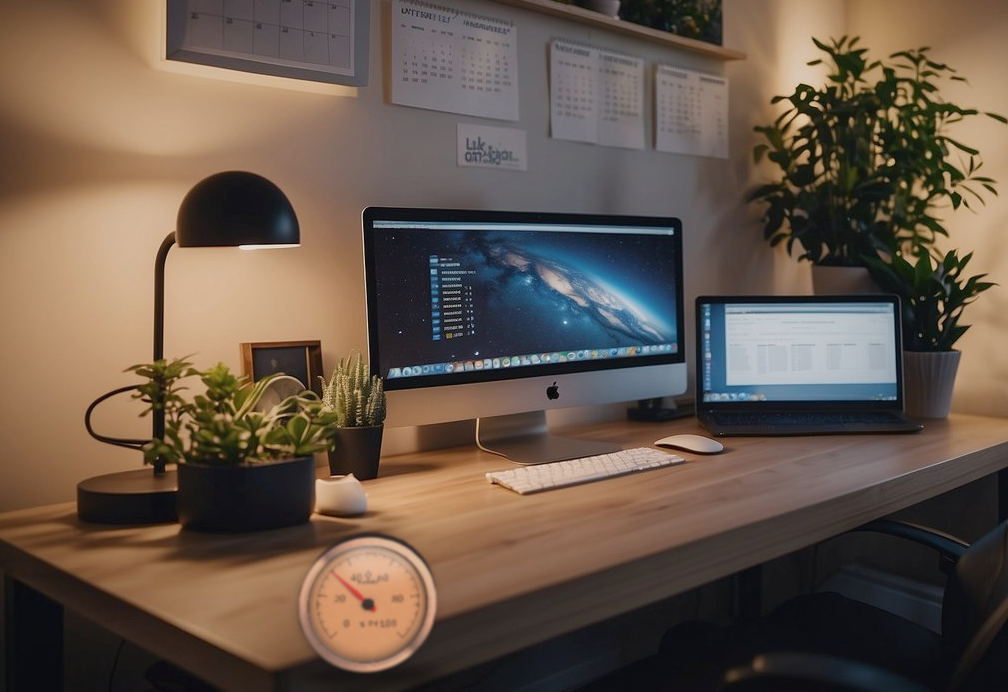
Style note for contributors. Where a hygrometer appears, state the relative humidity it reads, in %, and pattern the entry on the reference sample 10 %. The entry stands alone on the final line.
32 %
